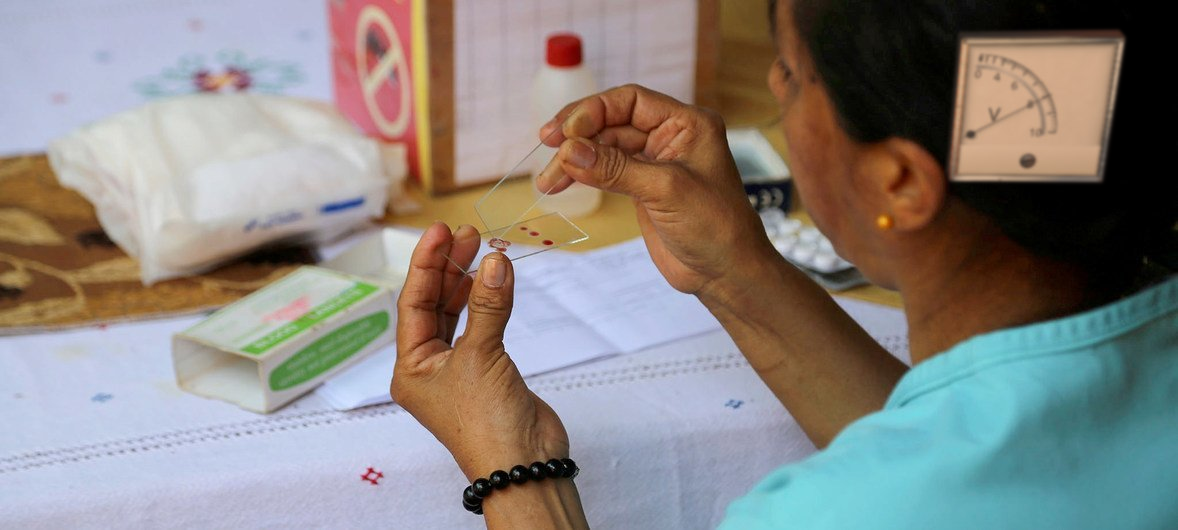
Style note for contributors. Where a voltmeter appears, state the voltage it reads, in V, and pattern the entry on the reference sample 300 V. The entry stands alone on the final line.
8 V
